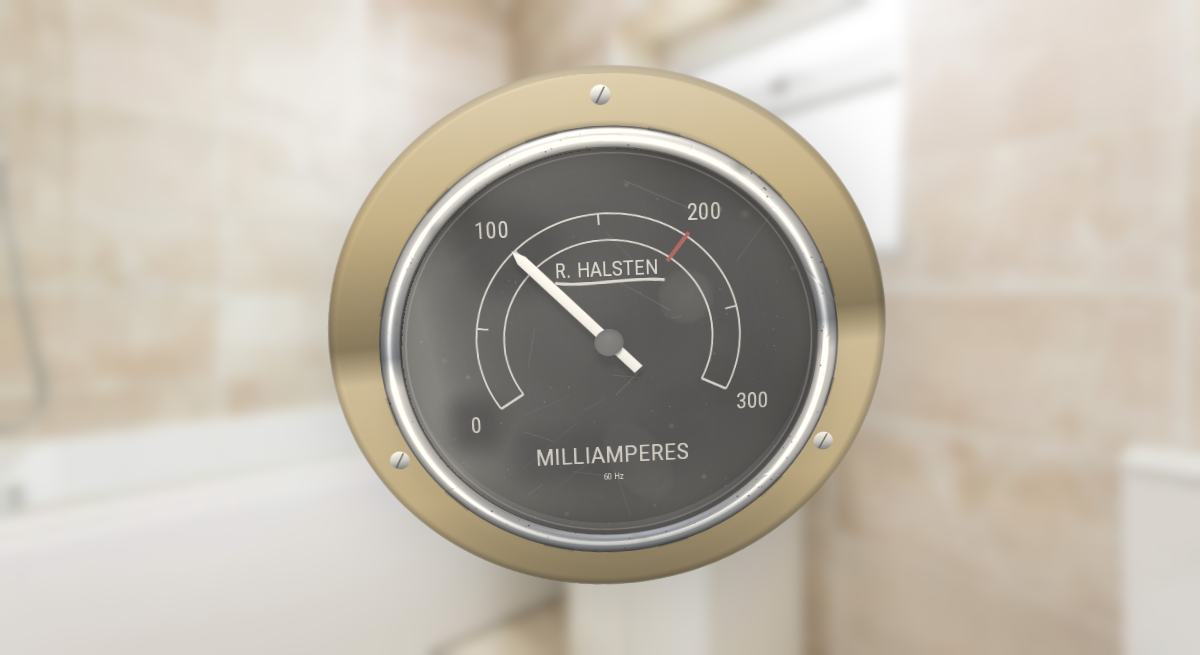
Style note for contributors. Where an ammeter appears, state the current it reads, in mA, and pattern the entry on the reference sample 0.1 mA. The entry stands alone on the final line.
100 mA
